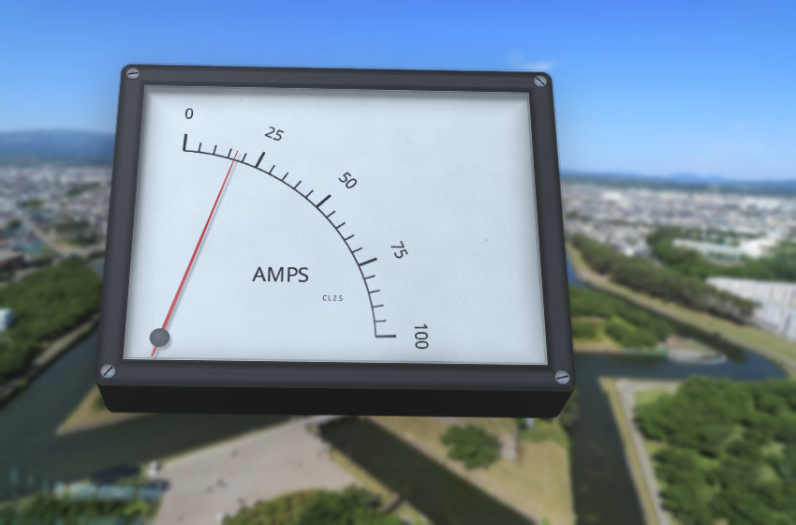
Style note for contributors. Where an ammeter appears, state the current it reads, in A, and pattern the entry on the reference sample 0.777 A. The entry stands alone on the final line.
17.5 A
